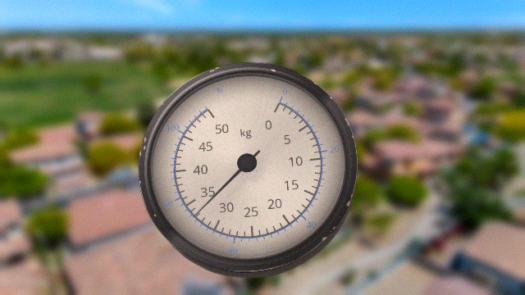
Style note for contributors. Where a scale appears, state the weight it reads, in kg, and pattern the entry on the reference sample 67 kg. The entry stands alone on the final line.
33 kg
